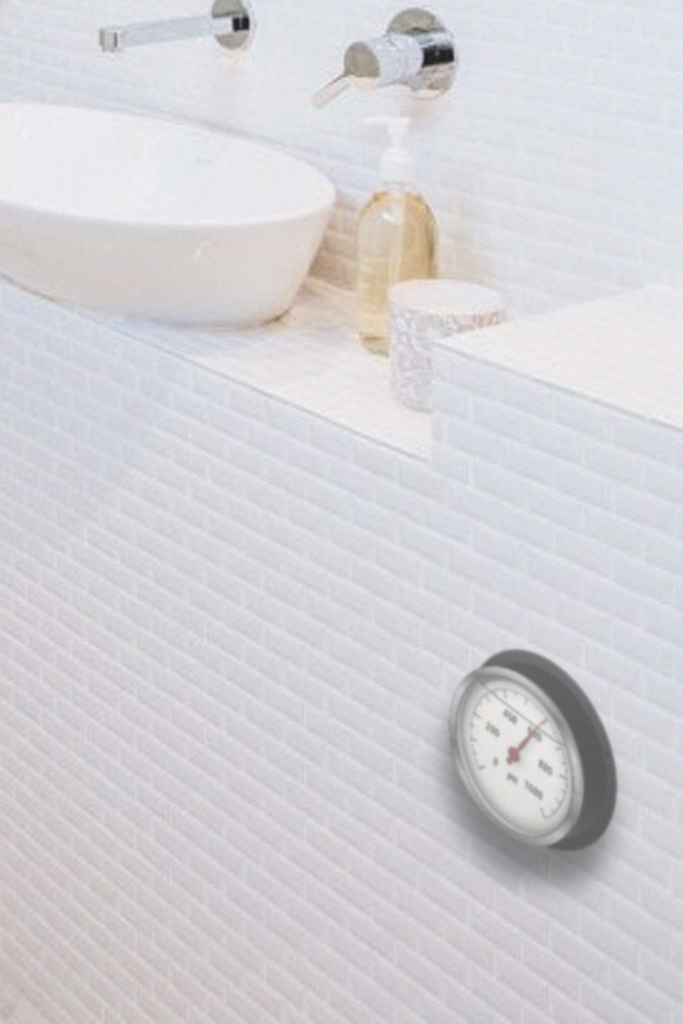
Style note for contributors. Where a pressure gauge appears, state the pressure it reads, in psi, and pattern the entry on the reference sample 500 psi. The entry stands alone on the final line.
600 psi
